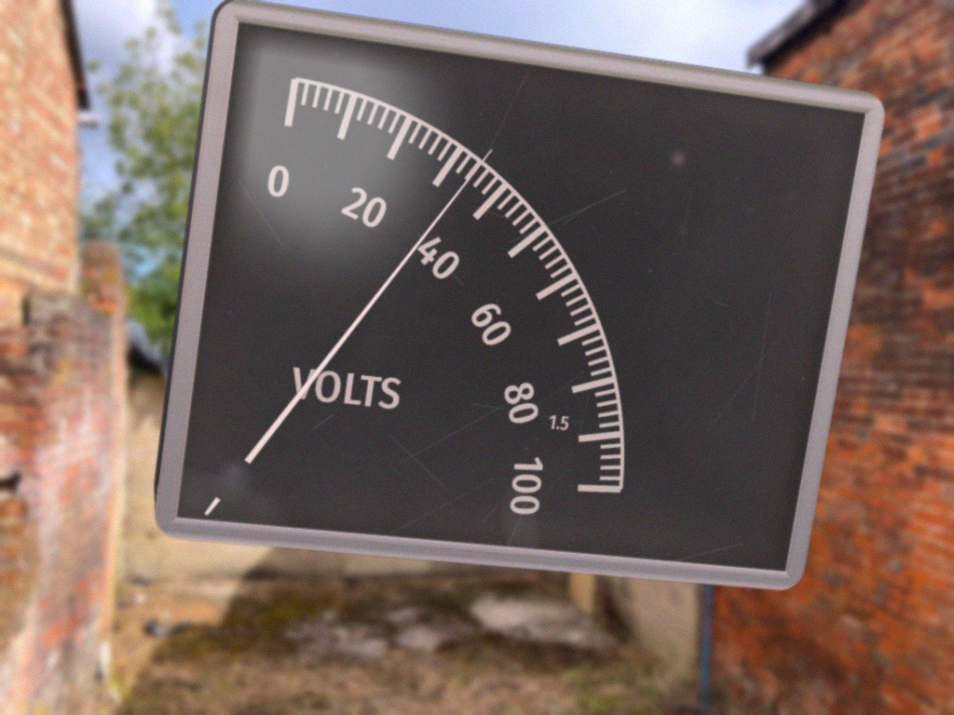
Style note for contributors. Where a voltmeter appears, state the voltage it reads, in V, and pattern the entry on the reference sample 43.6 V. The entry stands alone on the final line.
34 V
